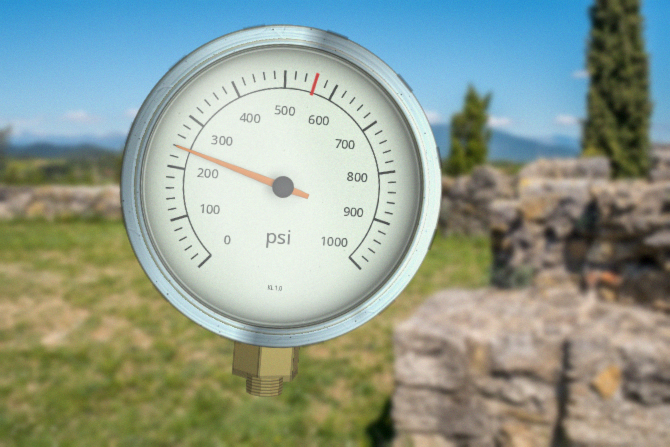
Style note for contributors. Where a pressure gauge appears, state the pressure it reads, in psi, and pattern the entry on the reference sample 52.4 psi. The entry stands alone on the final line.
240 psi
